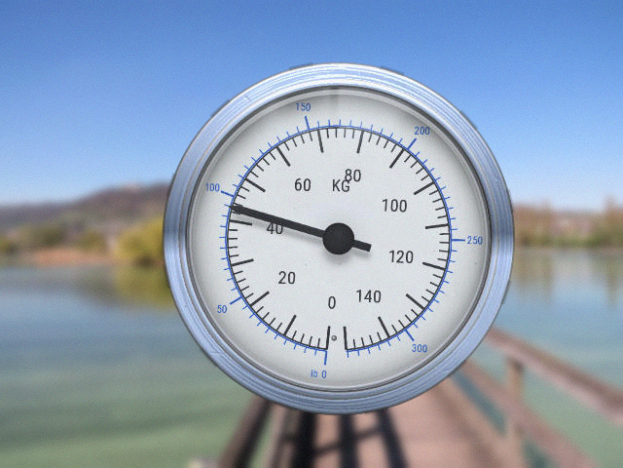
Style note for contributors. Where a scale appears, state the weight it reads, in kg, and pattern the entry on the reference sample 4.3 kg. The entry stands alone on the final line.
43 kg
